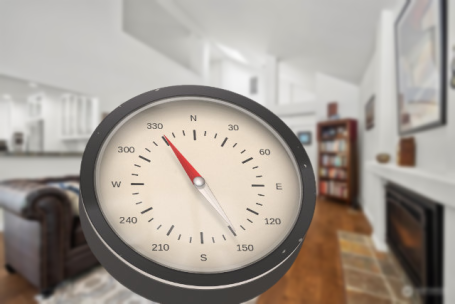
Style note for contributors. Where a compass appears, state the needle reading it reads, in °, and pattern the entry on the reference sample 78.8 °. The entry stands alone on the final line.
330 °
